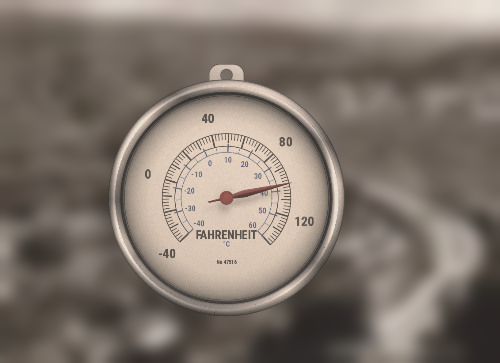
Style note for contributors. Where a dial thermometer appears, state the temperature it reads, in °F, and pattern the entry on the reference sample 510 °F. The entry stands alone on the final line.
100 °F
